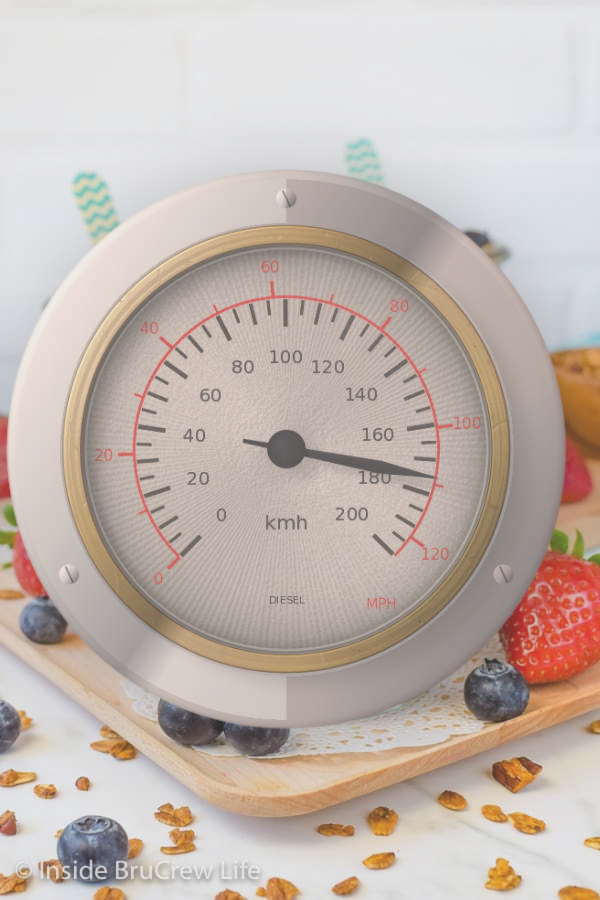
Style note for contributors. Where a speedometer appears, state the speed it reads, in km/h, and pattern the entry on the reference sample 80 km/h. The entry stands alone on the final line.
175 km/h
